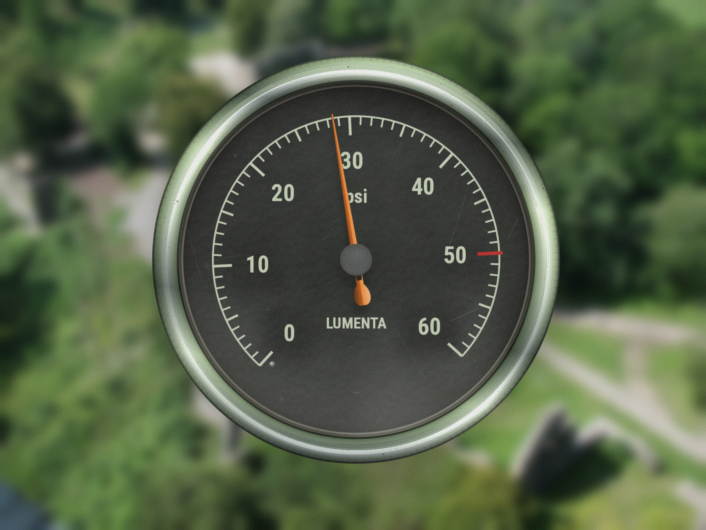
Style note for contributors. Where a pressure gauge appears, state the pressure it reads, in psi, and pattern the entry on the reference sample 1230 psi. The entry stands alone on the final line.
28.5 psi
